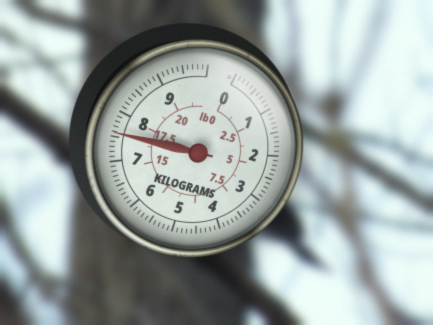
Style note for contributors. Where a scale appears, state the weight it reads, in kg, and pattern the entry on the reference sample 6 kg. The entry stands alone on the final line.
7.6 kg
